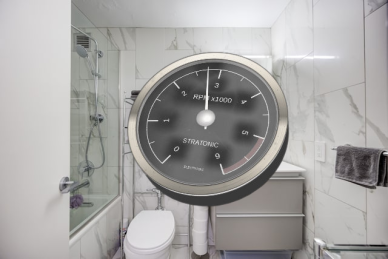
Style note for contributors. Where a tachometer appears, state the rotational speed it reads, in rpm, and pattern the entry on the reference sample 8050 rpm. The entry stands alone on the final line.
2750 rpm
